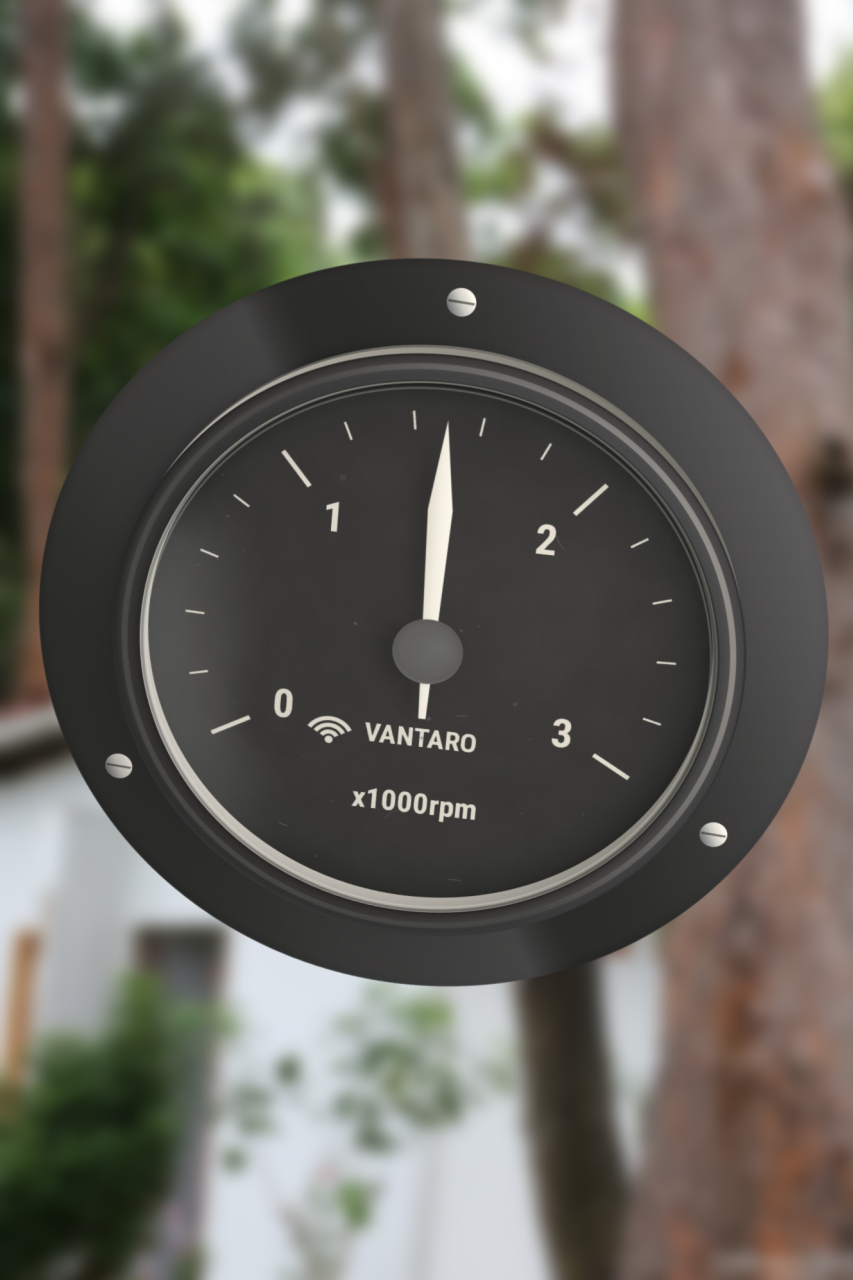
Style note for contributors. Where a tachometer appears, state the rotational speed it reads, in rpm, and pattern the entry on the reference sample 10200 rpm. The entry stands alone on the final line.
1500 rpm
